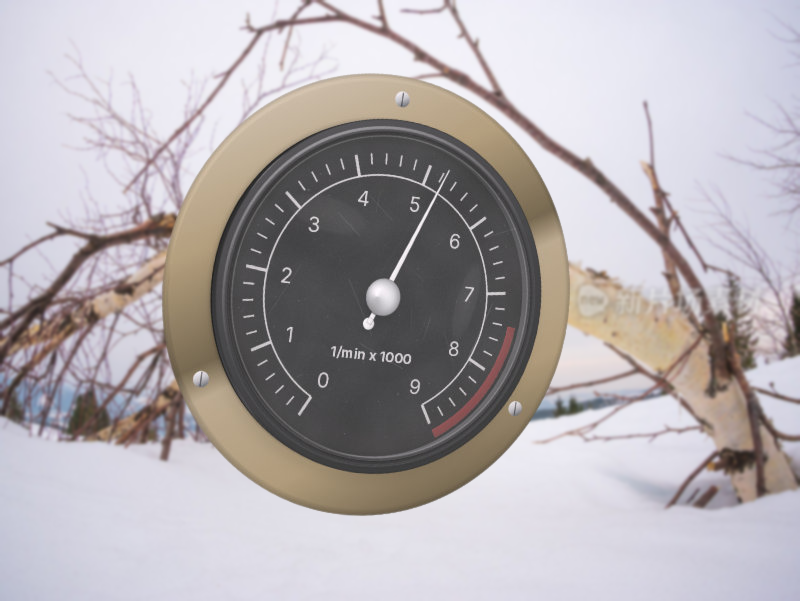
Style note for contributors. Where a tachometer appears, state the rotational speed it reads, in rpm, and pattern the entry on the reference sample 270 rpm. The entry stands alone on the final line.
5200 rpm
